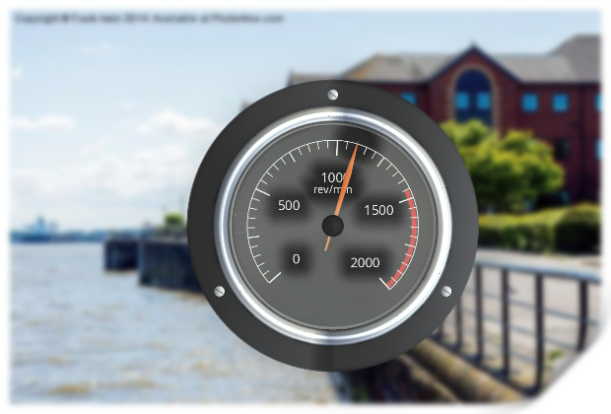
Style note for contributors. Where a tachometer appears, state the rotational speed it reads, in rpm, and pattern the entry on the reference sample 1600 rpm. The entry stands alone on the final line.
1100 rpm
